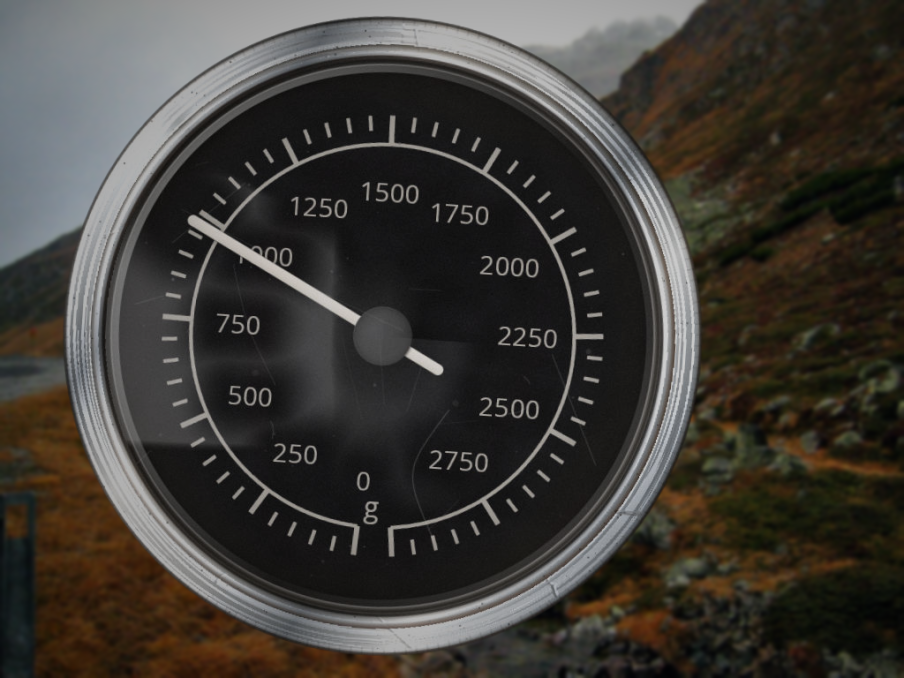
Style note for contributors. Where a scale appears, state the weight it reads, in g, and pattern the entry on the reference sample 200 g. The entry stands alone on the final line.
975 g
